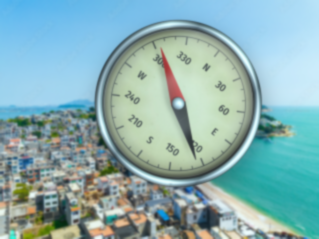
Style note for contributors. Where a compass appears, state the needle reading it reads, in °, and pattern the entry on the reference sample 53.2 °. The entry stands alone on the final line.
305 °
